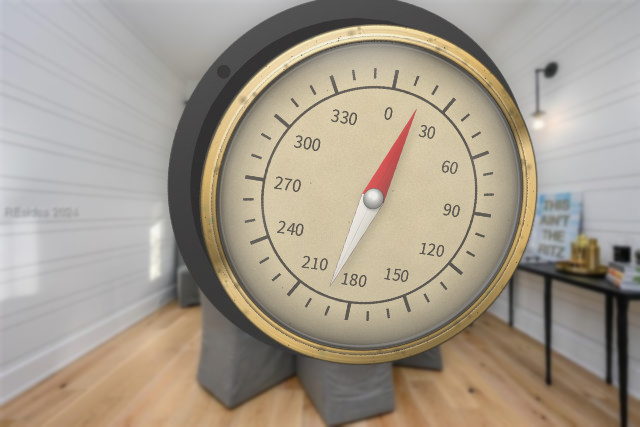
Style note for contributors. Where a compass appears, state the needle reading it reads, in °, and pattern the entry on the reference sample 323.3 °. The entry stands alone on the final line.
15 °
